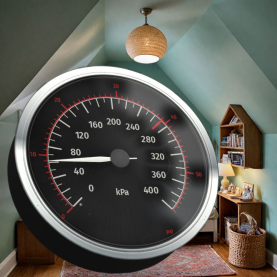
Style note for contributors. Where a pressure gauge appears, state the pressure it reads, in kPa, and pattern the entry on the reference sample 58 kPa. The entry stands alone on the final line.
60 kPa
